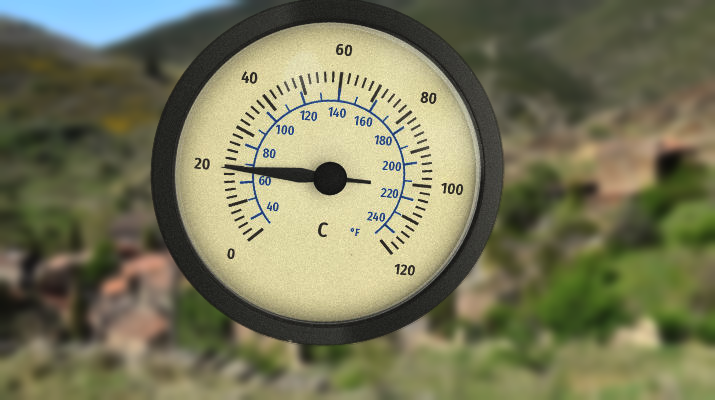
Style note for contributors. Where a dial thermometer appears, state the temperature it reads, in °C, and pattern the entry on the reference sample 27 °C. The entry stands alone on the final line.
20 °C
